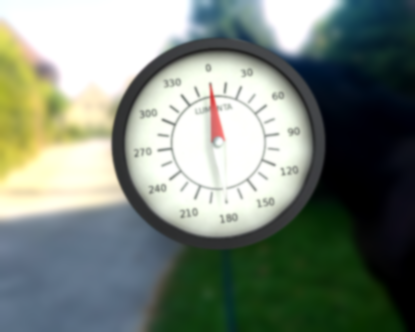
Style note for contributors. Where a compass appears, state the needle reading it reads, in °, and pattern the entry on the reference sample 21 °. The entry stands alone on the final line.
0 °
